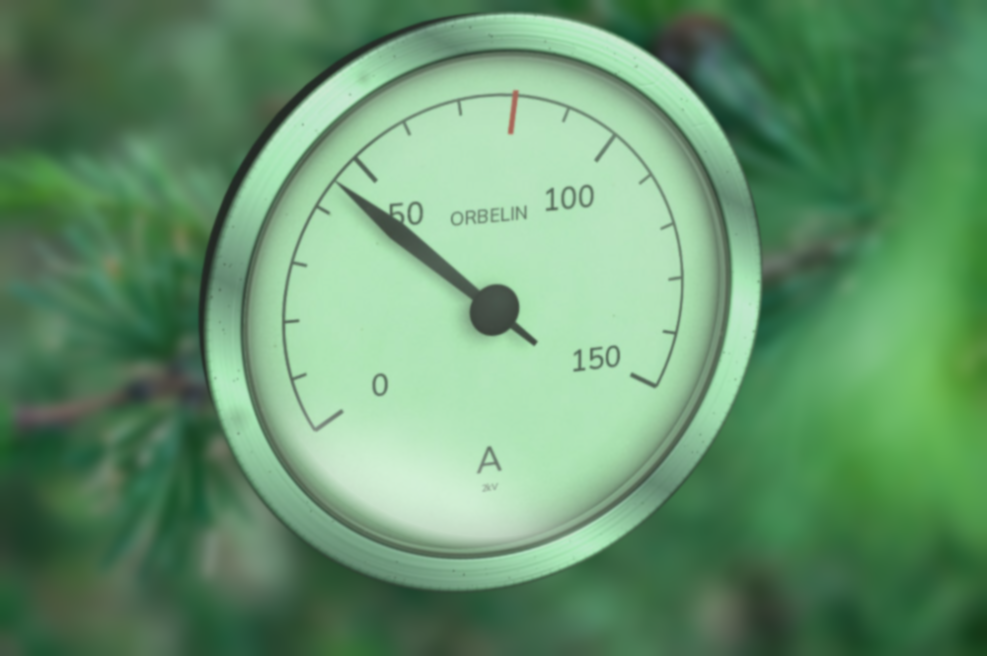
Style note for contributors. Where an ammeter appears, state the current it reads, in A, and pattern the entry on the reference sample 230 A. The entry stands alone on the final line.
45 A
